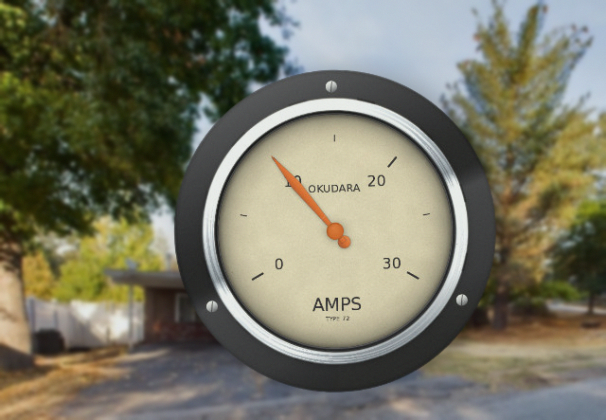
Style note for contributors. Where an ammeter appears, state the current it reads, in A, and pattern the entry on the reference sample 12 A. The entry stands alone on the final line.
10 A
